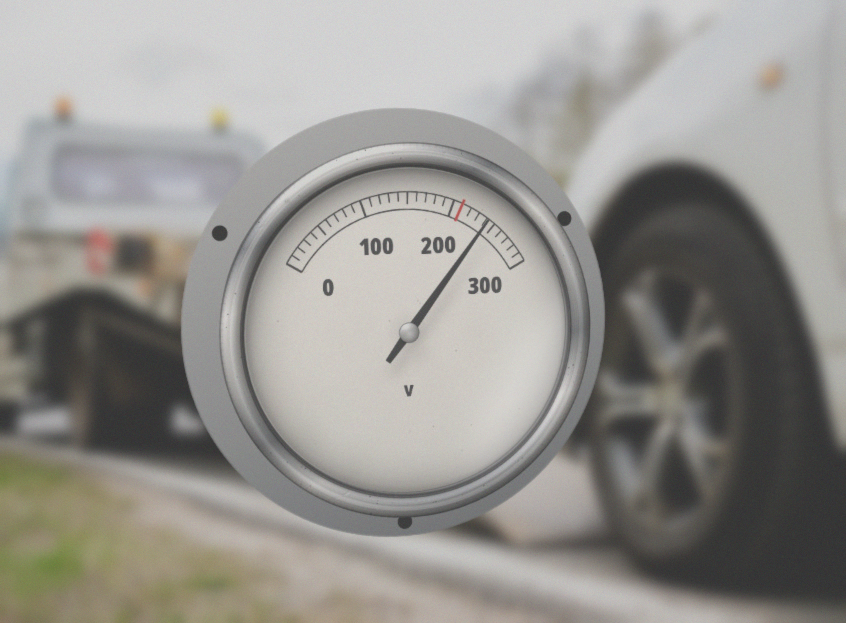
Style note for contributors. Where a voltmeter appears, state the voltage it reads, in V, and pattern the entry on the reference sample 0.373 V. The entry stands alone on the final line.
240 V
